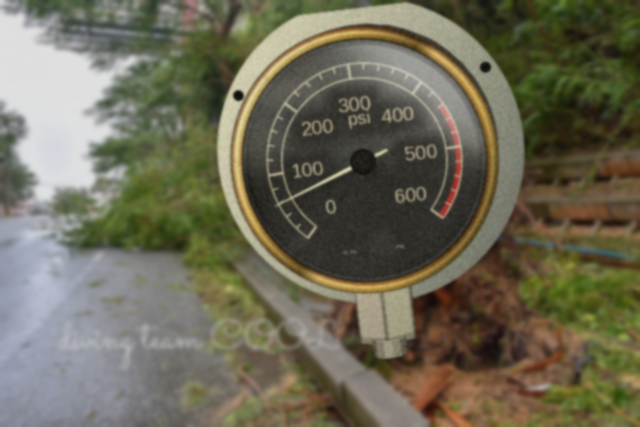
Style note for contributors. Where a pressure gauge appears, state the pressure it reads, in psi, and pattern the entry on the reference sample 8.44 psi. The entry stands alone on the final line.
60 psi
